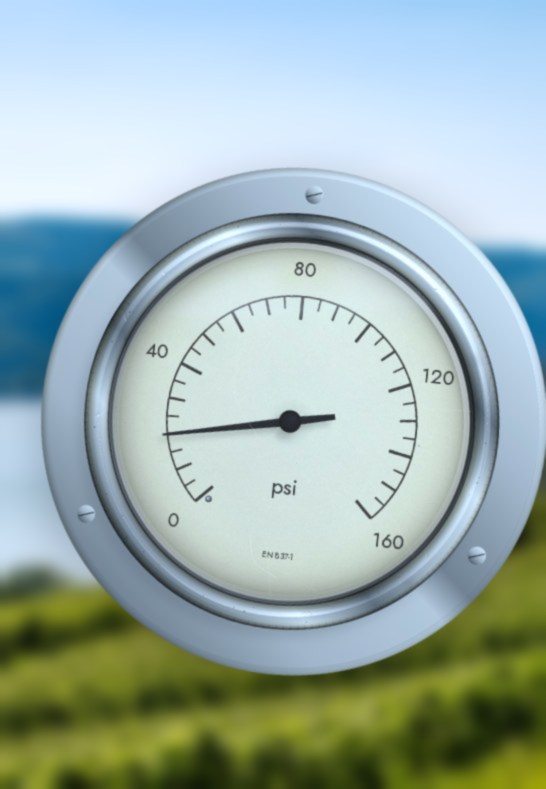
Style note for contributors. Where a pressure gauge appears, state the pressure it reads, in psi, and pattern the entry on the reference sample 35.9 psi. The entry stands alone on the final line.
20 psi
